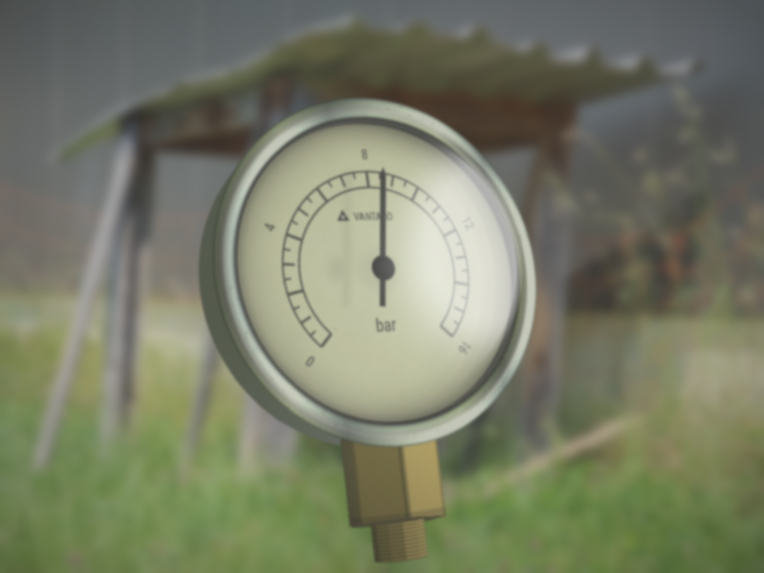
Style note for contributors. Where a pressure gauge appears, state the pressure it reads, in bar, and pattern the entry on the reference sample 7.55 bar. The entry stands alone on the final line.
8.5 bar
